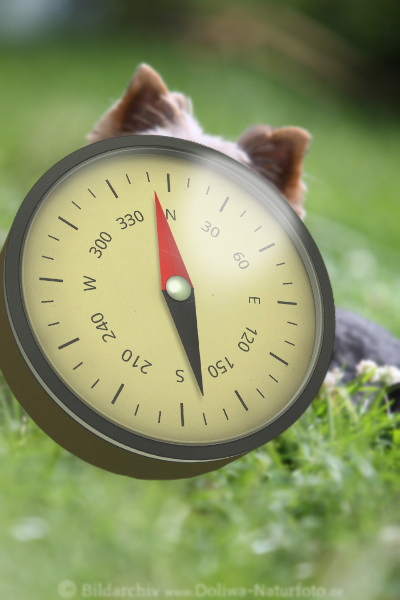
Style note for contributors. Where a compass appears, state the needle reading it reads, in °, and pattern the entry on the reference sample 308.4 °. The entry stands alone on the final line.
350 °
